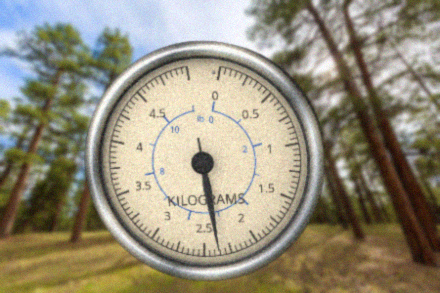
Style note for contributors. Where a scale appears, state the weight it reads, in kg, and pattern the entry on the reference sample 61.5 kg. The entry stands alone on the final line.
2.35 kg
